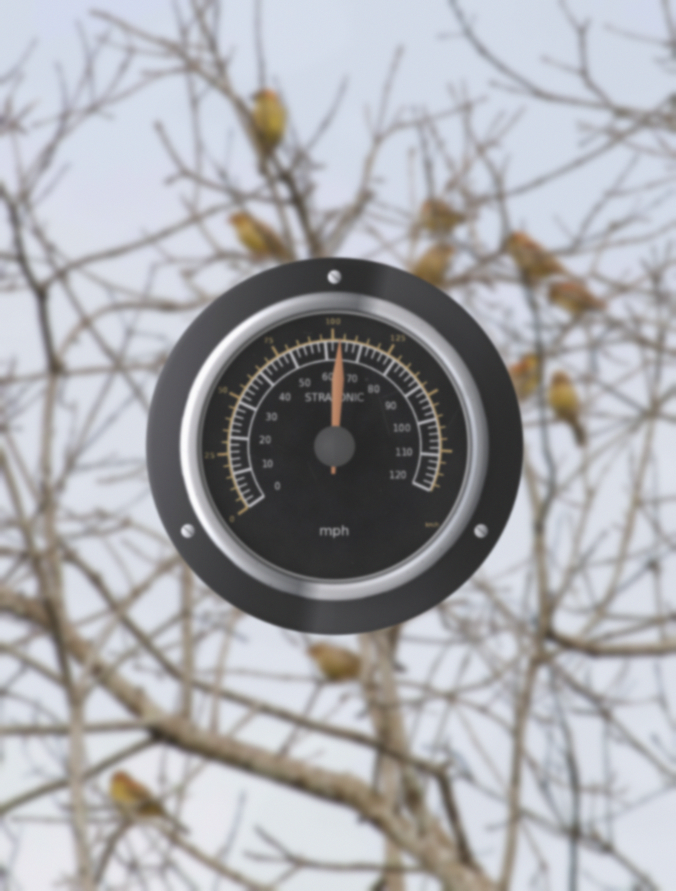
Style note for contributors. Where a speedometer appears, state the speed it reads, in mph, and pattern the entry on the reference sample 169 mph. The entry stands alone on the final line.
64 mph
